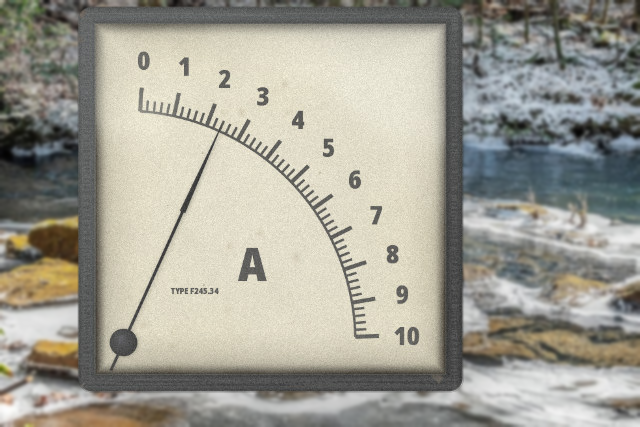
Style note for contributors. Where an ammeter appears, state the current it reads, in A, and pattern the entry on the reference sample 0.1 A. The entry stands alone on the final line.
2.4 A
